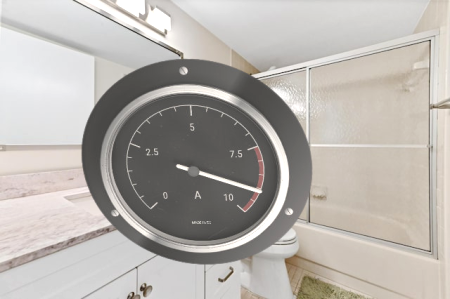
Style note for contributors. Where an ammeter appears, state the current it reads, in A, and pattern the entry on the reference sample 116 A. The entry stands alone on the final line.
9 A
